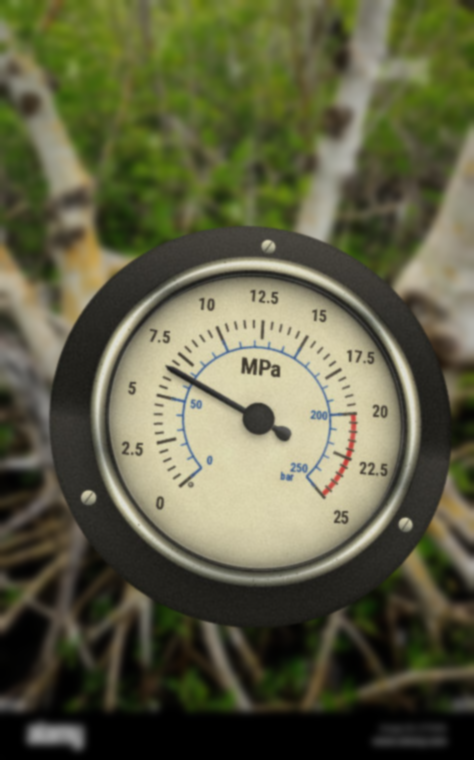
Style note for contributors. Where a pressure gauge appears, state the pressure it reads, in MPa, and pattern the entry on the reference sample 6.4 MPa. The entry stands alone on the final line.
6.5 MPa
